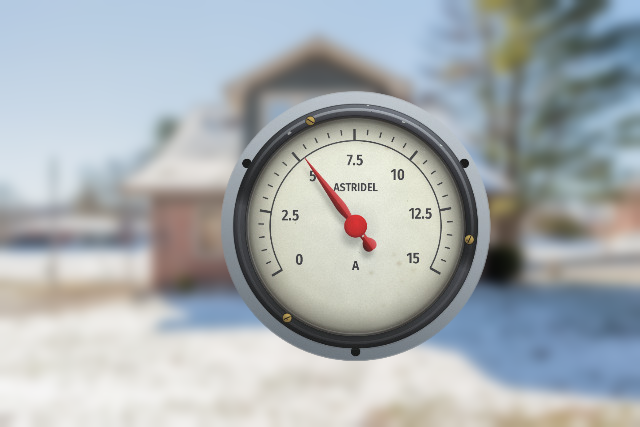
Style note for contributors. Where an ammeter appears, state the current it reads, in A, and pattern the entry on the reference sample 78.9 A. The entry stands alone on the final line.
5.25 A
